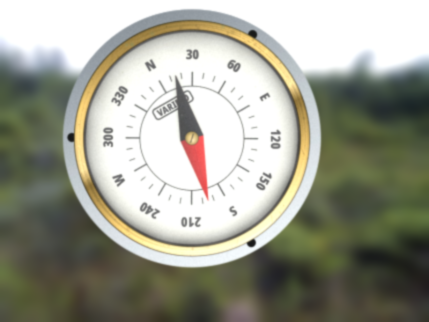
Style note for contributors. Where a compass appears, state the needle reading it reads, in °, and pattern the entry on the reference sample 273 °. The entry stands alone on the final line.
195 °
